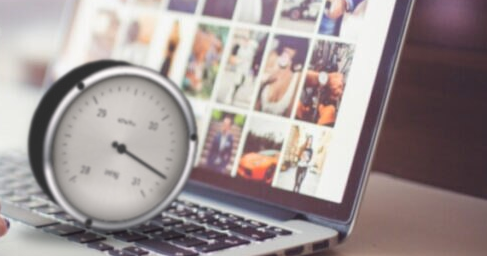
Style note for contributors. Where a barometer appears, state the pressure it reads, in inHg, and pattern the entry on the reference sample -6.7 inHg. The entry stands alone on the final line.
30.7 inHg
